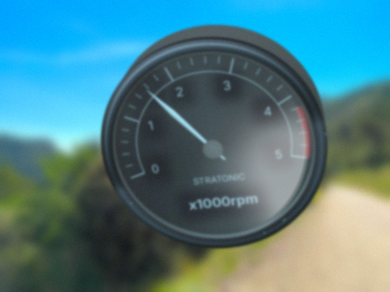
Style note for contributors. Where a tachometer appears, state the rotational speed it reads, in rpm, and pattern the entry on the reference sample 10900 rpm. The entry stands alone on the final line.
1600 rpm
